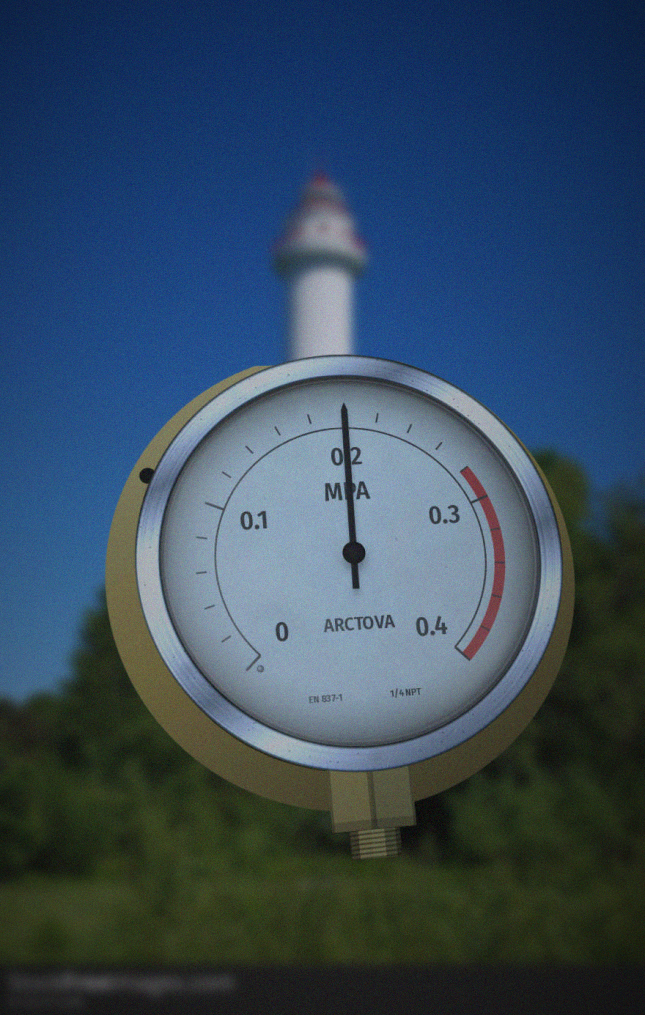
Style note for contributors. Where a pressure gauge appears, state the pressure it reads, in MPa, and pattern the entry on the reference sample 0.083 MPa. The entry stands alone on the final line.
0.2 MPa
